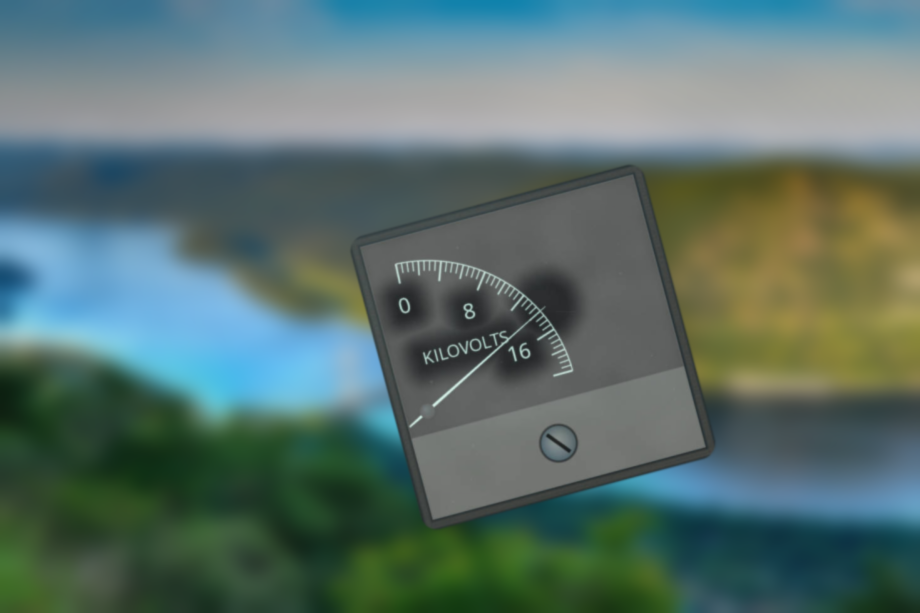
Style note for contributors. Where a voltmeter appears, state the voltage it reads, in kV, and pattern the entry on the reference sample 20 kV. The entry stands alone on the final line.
14 kV
